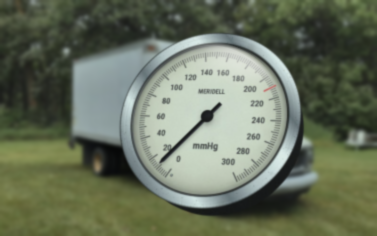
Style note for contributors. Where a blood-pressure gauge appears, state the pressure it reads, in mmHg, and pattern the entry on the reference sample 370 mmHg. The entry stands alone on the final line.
10 mmHg
